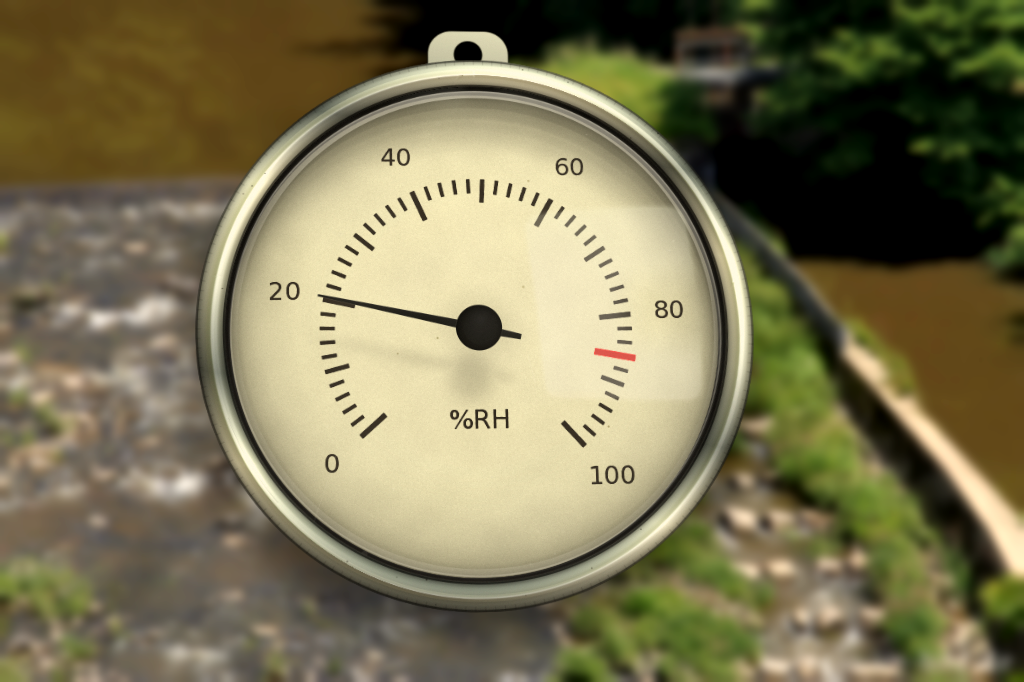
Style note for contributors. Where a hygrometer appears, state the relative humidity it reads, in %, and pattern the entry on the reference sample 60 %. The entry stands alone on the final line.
20 %
